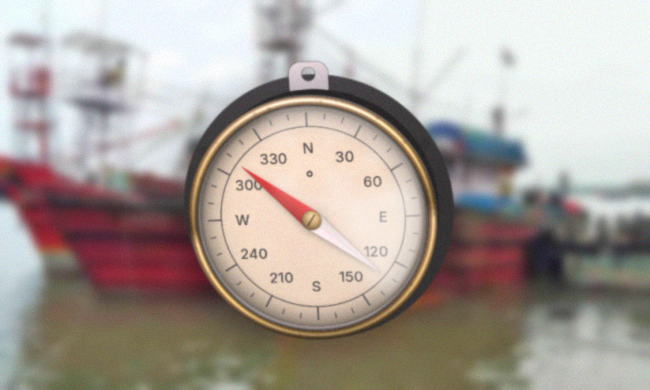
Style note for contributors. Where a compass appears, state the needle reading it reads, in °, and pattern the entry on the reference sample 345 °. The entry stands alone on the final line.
310 °
